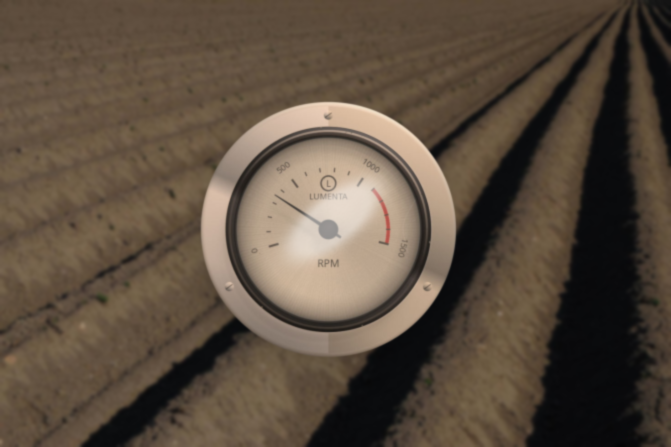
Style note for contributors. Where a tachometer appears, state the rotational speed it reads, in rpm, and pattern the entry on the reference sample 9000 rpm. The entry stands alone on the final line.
350 rpm
